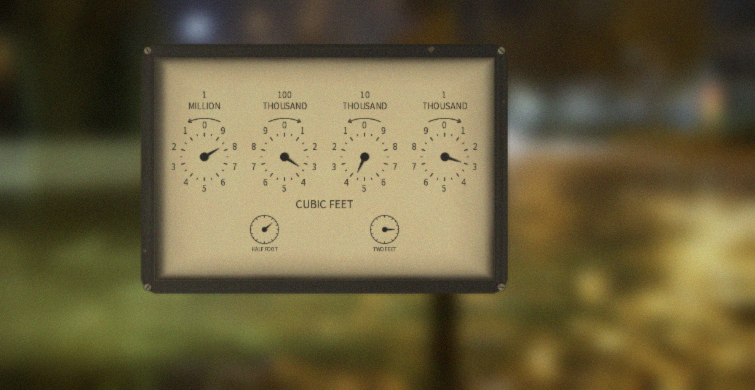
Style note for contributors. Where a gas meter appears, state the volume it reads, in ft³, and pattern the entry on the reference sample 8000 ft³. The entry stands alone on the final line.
834300 ft³
